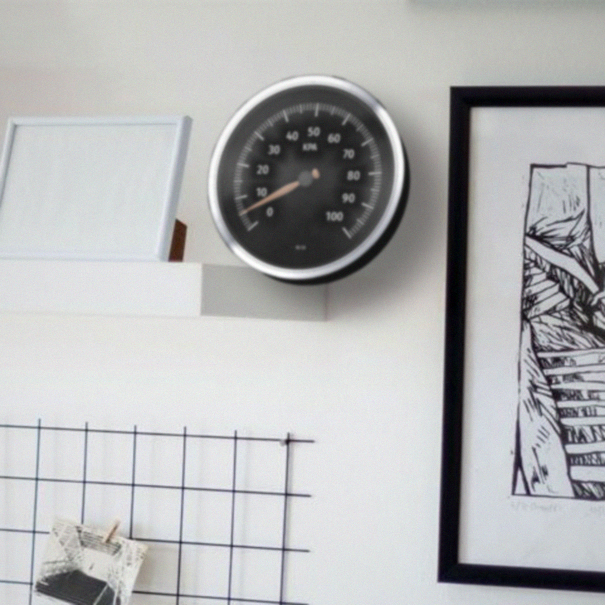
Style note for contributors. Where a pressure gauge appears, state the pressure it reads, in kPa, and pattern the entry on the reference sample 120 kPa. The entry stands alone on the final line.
5 kPa
